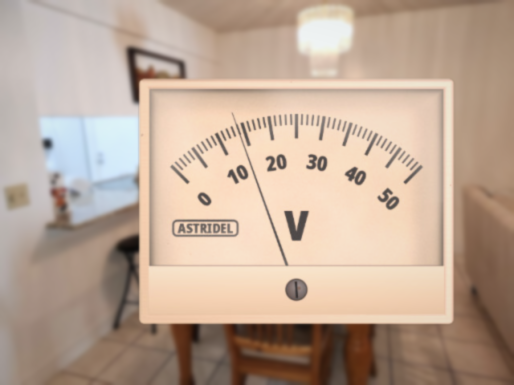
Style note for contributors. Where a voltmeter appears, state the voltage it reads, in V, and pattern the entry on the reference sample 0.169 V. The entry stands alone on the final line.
14 V
